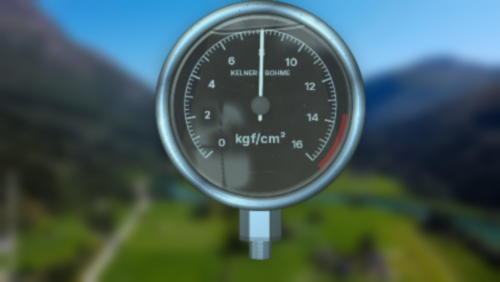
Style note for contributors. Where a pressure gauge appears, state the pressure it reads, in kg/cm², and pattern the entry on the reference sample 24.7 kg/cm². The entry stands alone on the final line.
8 kg/cm²
